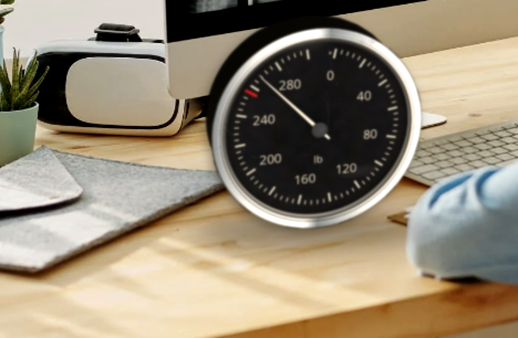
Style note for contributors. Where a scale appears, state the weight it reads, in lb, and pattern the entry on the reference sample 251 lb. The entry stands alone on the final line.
268 lb
